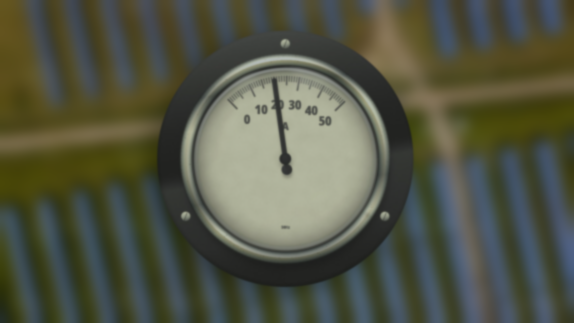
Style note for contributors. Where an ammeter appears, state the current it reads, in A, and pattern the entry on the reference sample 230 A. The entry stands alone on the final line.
20 A
